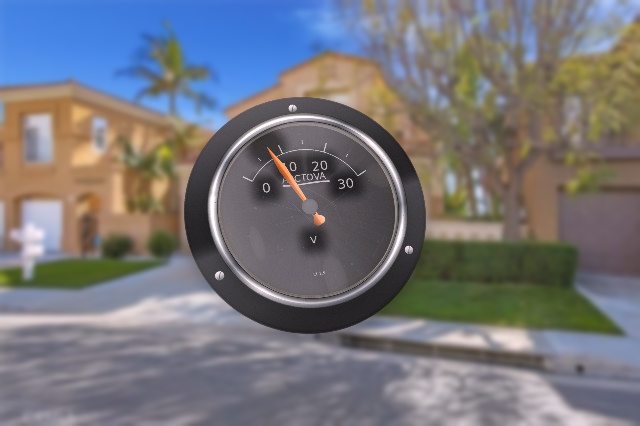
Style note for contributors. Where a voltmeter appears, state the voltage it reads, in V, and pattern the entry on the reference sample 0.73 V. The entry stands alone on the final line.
7.5 V
